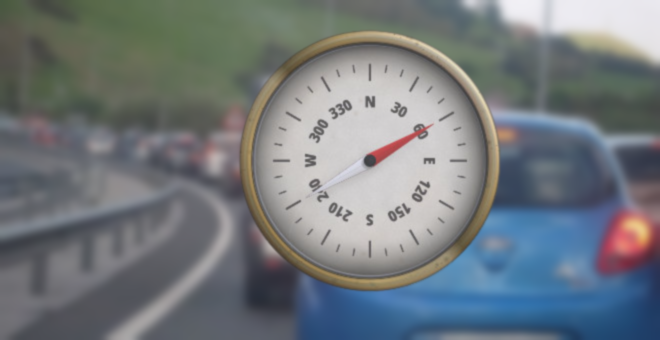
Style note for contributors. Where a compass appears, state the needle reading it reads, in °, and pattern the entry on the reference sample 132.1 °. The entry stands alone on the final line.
60 °
